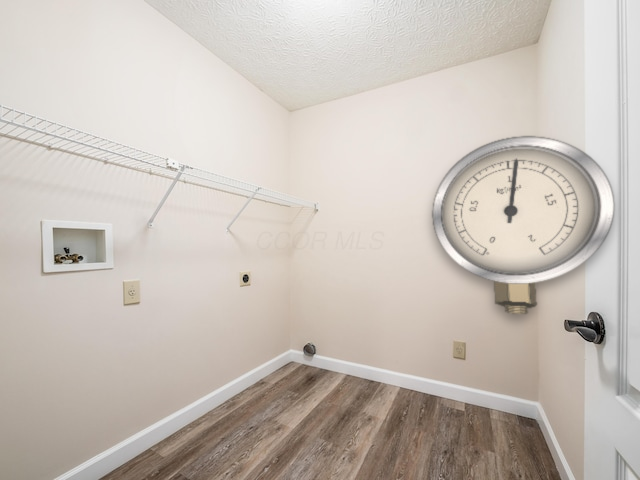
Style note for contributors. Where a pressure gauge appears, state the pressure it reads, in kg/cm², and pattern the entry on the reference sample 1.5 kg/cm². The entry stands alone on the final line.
1.05 kg/cm²
